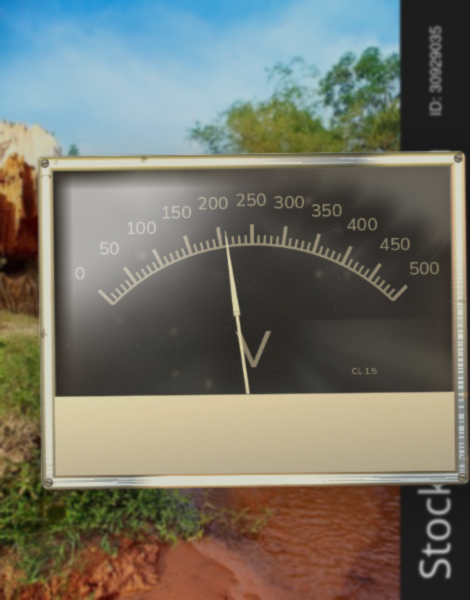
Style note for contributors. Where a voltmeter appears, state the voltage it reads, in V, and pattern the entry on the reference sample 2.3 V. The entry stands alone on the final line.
210 V
